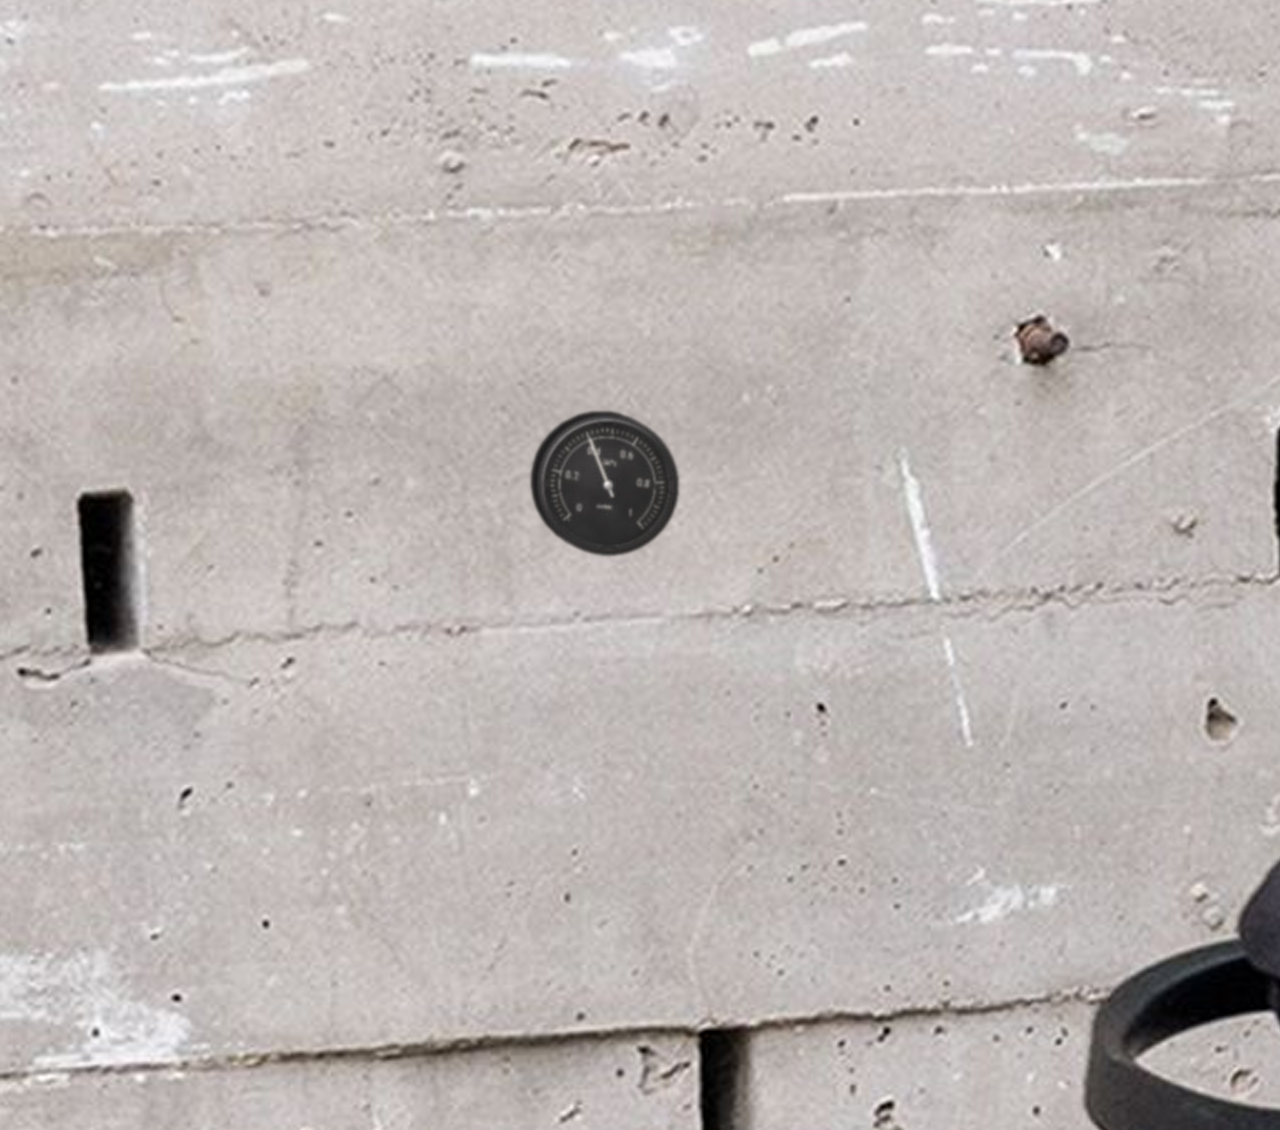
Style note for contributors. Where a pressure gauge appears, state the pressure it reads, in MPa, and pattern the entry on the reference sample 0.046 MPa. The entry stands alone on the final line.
0.4 MPa
